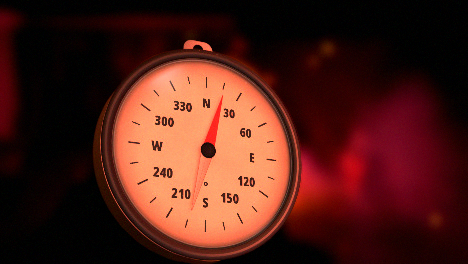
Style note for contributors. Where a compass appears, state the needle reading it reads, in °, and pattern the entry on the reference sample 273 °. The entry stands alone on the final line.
15 °
